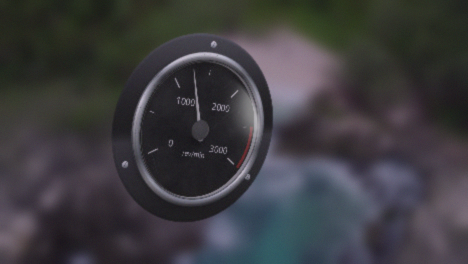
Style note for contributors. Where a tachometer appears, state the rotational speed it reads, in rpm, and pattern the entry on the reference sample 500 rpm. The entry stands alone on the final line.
1250 rpm
